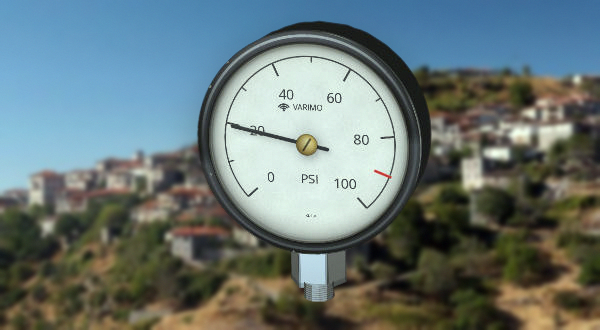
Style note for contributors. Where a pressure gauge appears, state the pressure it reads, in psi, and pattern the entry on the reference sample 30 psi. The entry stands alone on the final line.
20 psi
